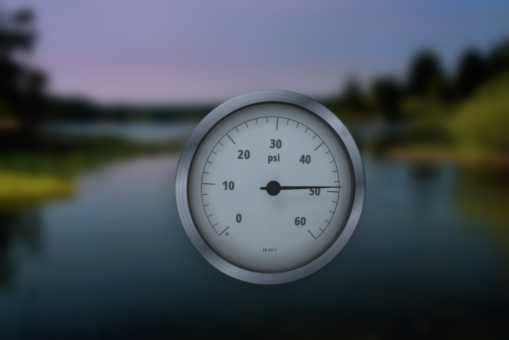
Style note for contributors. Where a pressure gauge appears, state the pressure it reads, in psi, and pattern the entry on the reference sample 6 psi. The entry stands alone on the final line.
49 psi
